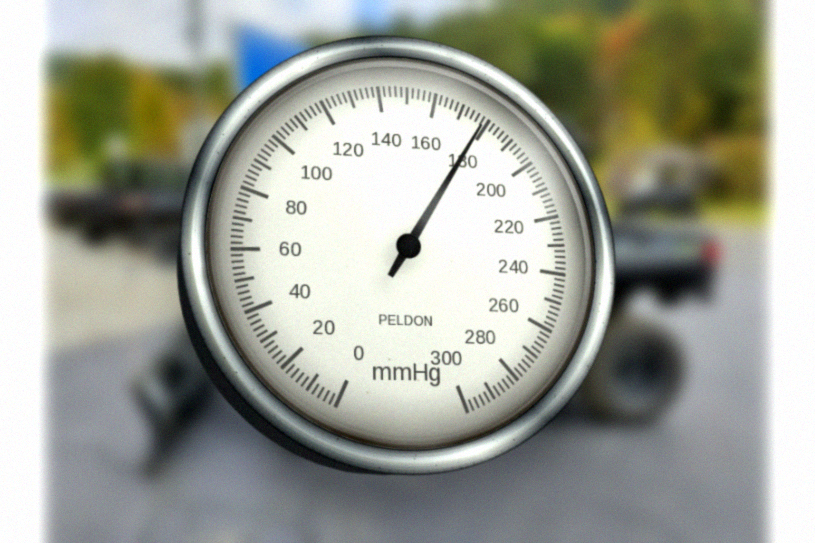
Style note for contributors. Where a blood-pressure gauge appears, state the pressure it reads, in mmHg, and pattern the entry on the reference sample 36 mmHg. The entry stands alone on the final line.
178 mmHg
